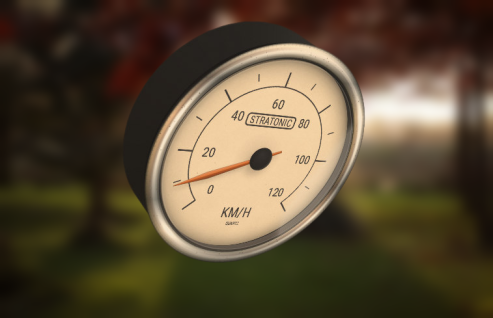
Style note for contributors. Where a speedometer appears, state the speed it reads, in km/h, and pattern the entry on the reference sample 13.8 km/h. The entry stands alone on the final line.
10 km/h
